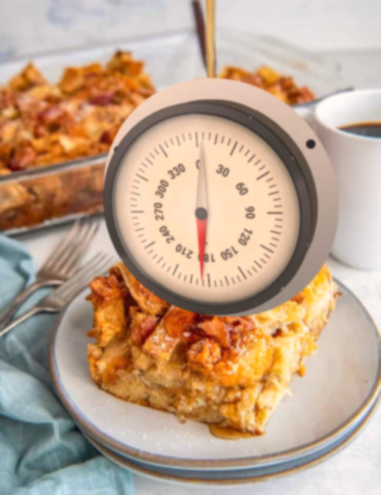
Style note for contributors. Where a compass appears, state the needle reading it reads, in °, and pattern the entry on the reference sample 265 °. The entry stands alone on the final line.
185 °
